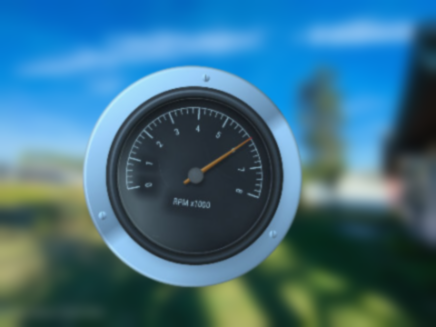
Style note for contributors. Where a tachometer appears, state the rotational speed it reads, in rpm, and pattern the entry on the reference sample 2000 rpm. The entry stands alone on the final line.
6000 rpm
